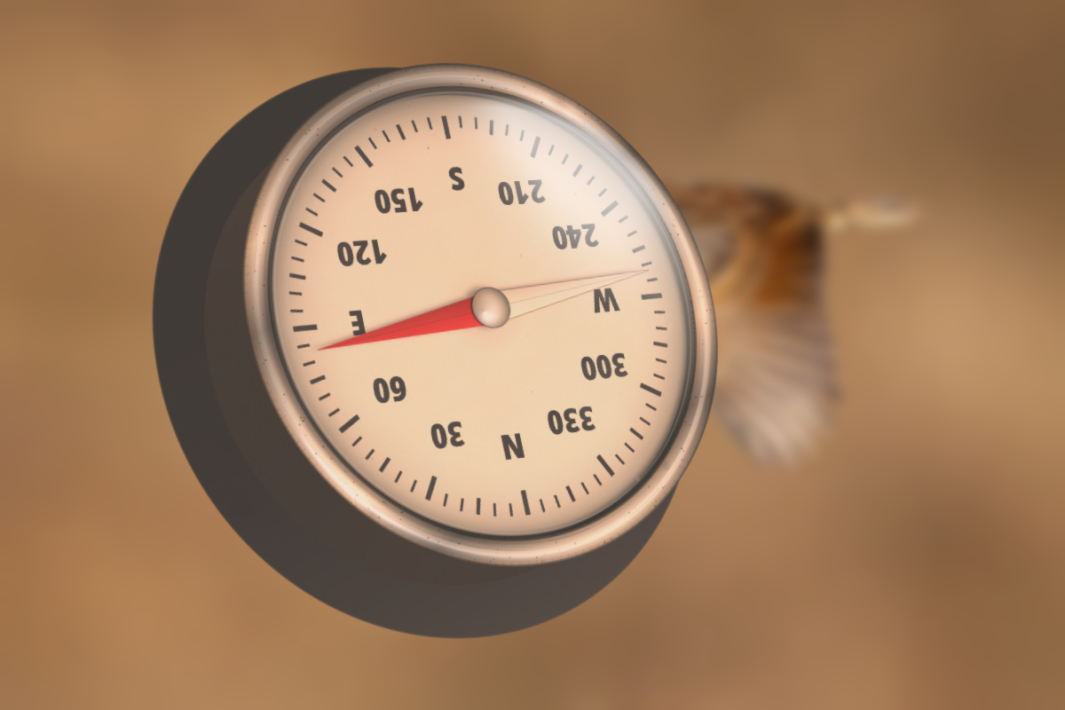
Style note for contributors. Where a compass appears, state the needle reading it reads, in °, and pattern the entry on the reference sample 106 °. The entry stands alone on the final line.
82.5 °
